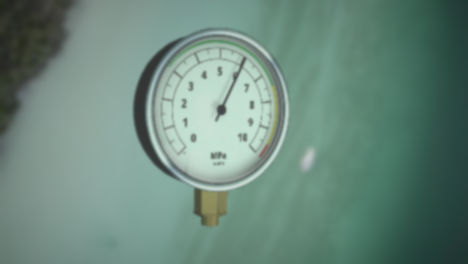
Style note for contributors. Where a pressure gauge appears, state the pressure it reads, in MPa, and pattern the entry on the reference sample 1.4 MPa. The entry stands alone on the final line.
6 MPa
